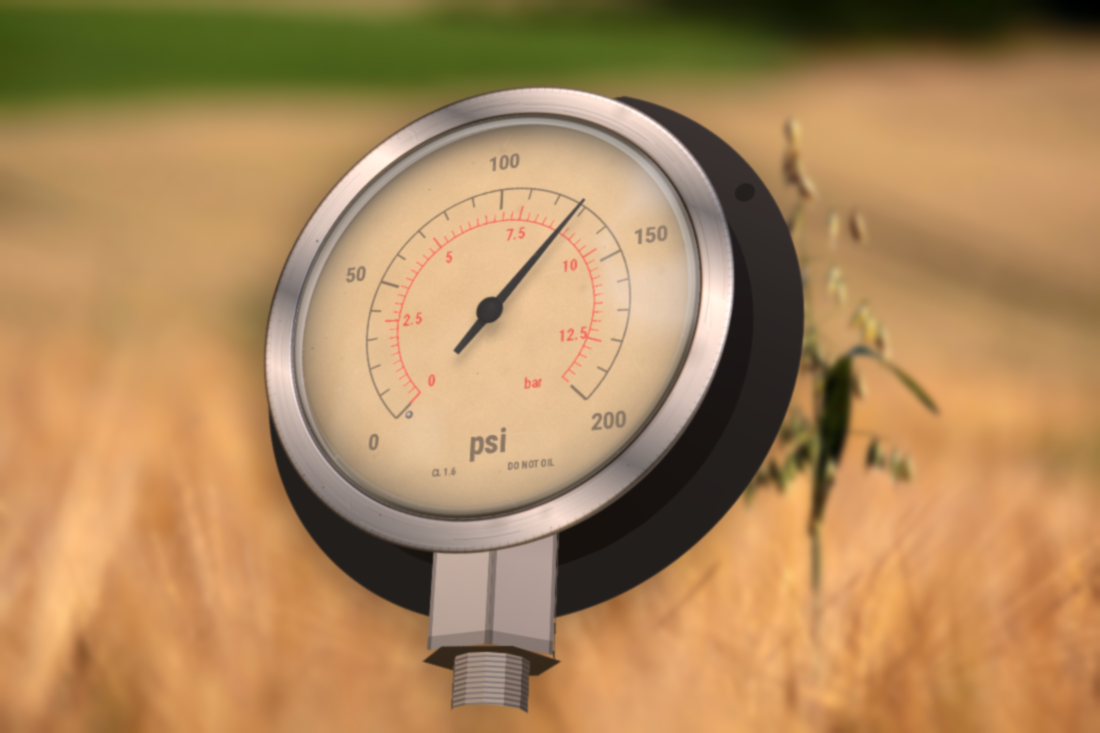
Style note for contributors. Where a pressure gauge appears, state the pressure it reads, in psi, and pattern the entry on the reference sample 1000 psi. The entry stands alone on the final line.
130 psi
